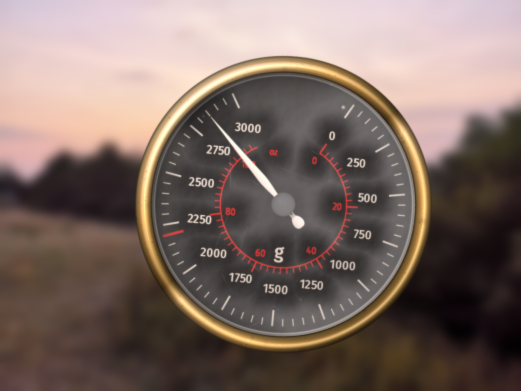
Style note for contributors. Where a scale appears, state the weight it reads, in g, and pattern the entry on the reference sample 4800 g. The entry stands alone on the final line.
2850 g
